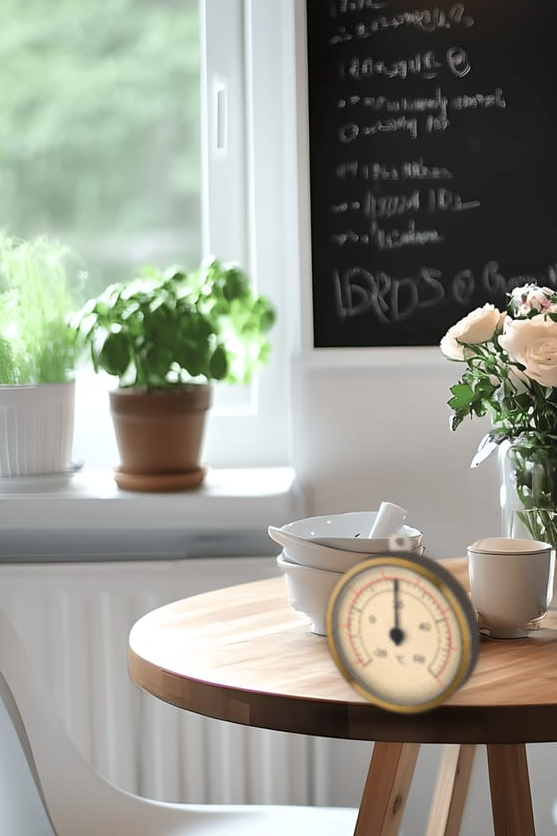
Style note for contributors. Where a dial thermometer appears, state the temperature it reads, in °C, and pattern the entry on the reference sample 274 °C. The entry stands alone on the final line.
20 °C
